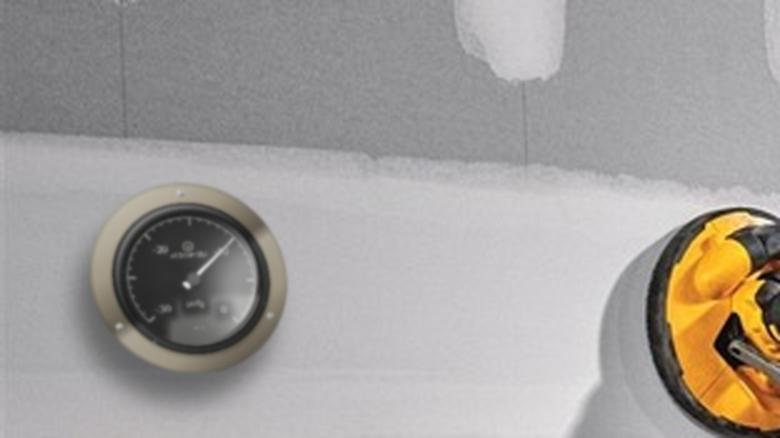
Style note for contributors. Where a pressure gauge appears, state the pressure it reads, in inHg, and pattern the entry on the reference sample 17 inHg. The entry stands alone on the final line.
-10 inHg
